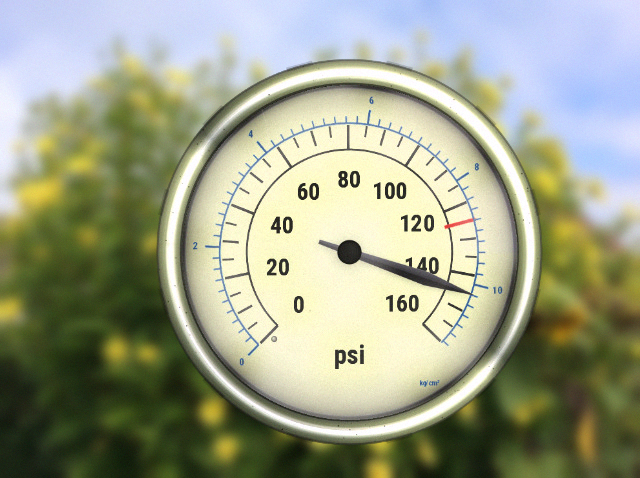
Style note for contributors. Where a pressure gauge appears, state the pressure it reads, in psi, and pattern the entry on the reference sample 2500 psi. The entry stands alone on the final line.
145 psi
